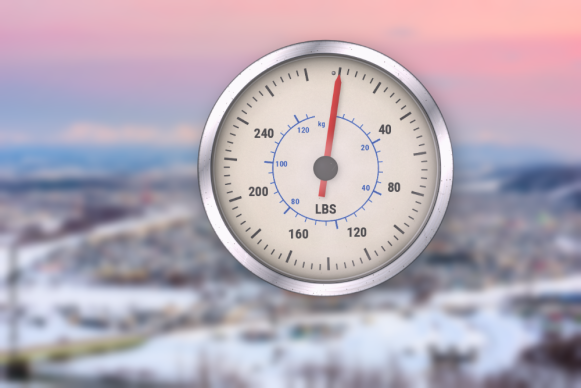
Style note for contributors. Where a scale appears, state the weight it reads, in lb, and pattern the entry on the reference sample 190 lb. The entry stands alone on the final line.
0 lb
